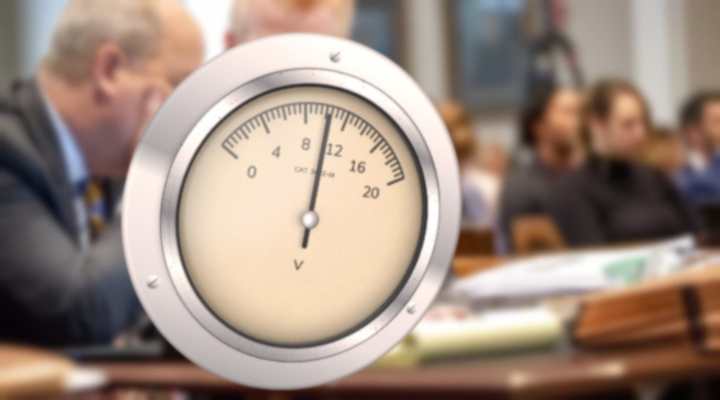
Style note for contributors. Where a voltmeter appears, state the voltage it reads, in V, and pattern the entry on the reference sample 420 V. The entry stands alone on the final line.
10 V
